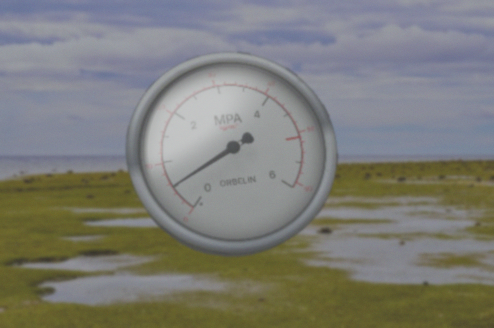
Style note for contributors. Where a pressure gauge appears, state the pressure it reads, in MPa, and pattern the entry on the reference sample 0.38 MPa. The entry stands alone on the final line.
0.5 MPa
